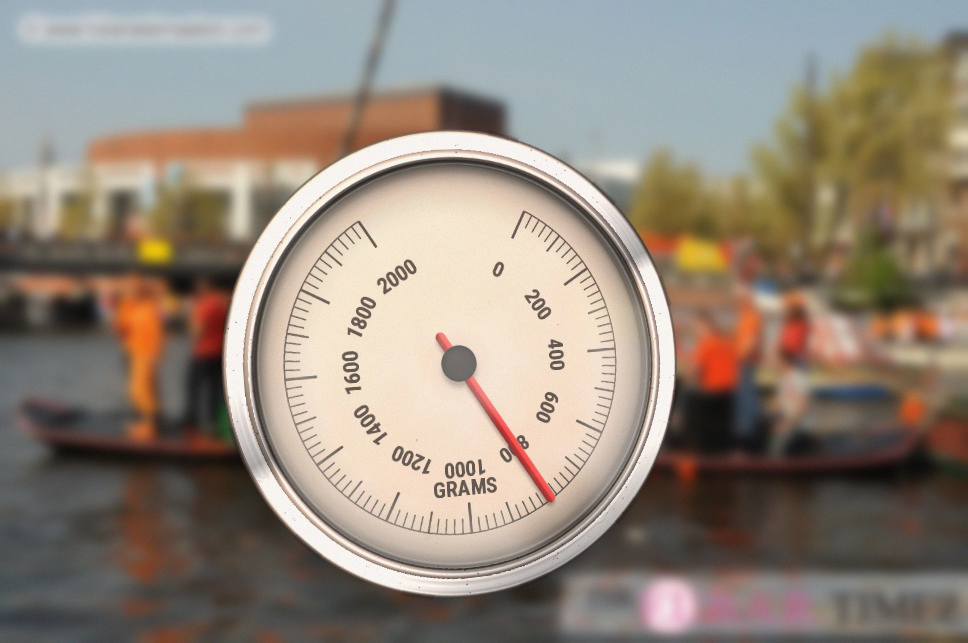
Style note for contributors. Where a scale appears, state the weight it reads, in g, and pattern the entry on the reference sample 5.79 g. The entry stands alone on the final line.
800 g
